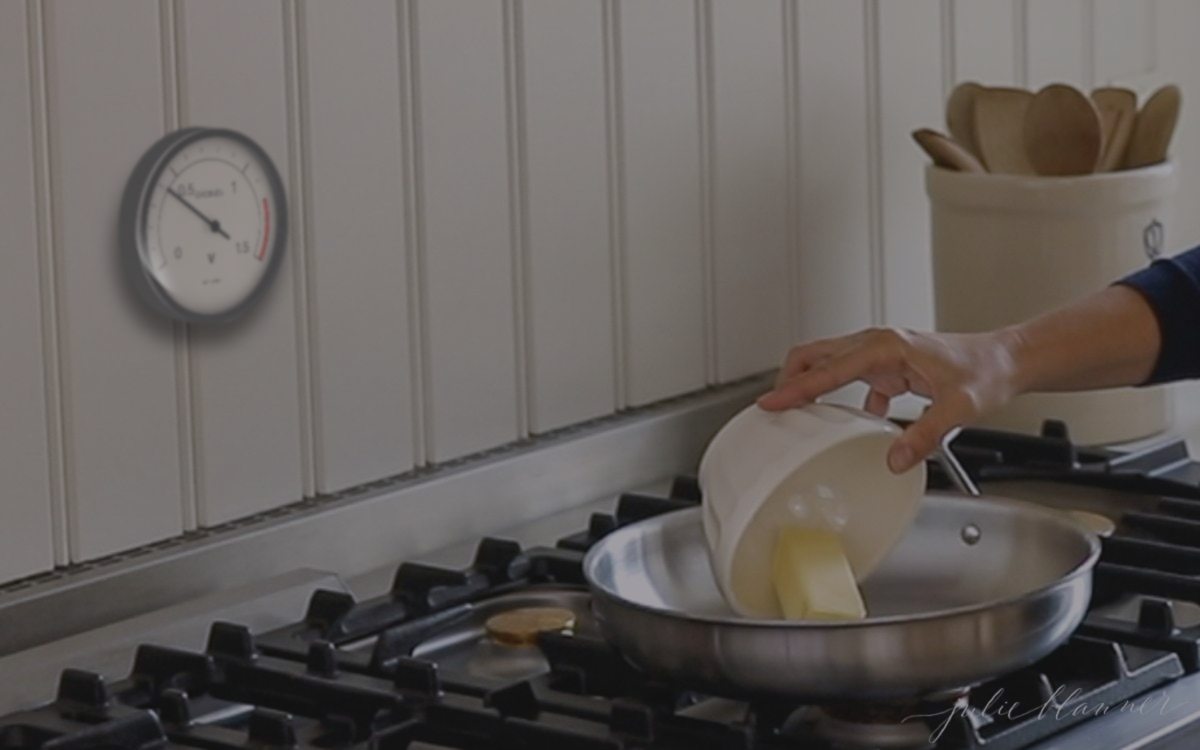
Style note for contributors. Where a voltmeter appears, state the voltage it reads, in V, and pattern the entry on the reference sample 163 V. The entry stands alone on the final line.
0.4 V
